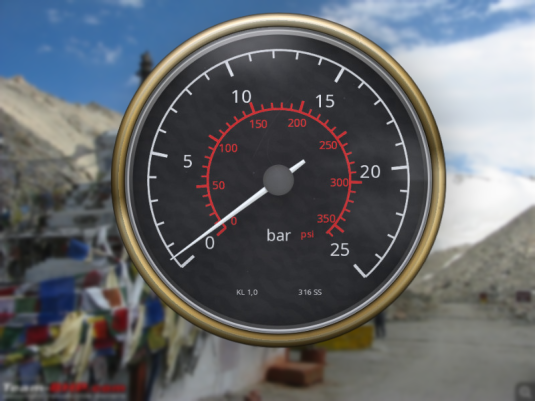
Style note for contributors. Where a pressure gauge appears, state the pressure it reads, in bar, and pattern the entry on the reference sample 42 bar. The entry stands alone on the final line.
0.5 bar
